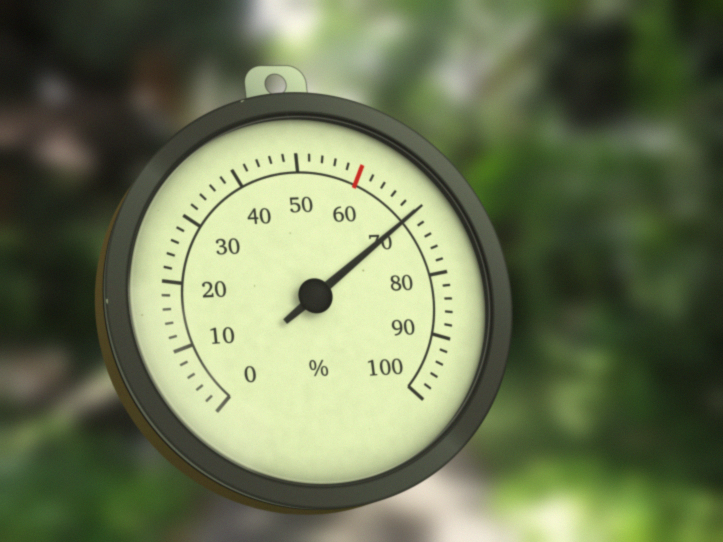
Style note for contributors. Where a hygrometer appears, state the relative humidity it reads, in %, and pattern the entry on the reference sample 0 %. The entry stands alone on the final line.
70 %
